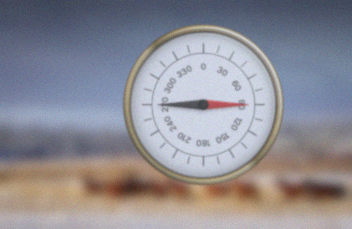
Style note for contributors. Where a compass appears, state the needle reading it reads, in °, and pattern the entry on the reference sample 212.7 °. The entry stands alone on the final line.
90 °
